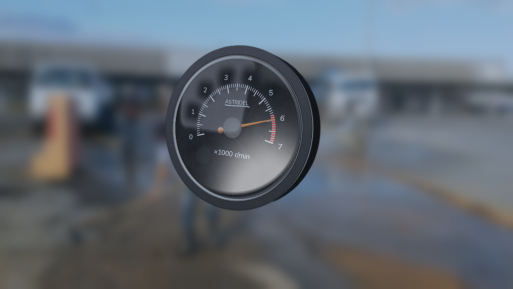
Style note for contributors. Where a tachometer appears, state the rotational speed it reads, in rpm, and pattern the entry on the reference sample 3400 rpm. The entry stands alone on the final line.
6000 rpm
